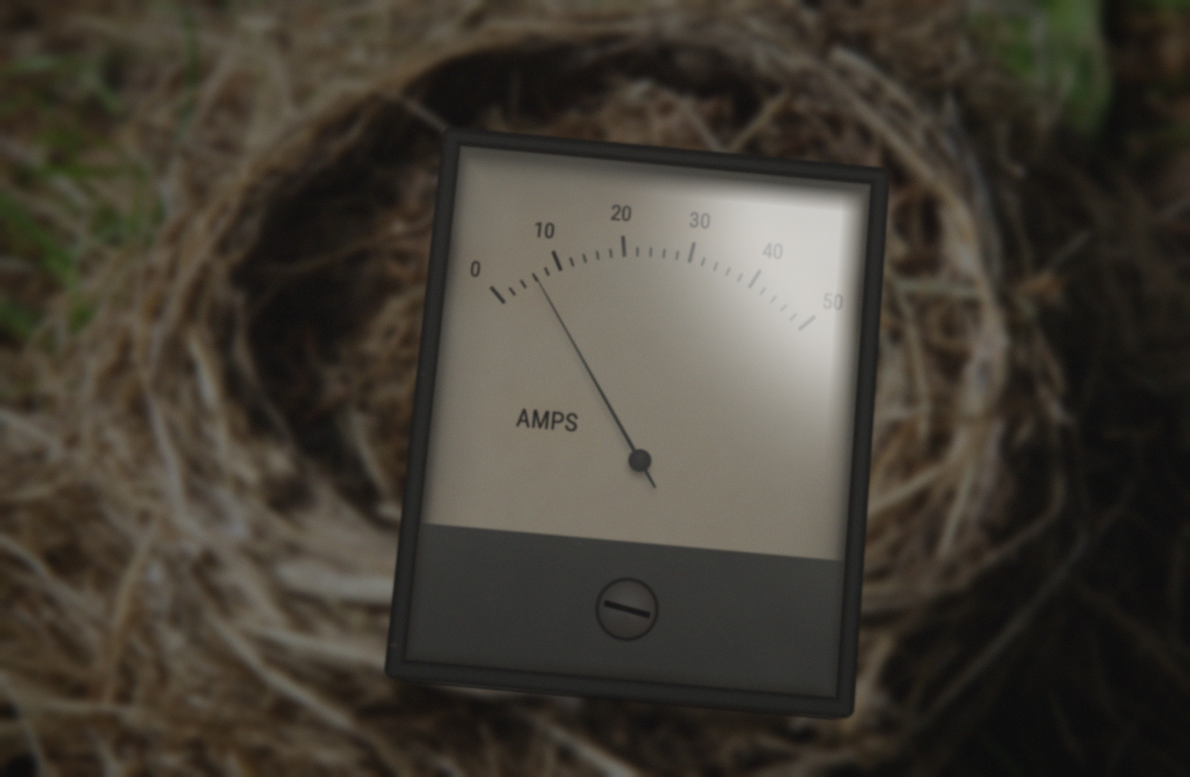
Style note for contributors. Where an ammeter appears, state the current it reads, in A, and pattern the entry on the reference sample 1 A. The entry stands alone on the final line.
6 A
